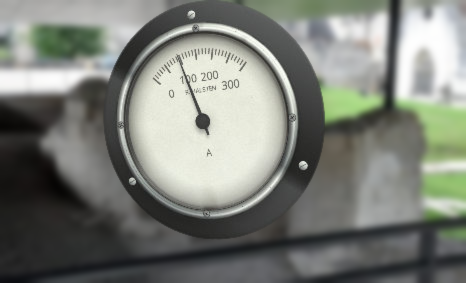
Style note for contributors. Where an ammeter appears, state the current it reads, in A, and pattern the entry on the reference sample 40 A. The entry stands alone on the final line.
100 A
